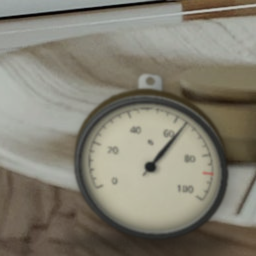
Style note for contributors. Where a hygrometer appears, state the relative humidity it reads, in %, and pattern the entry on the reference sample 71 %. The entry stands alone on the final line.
64 %
